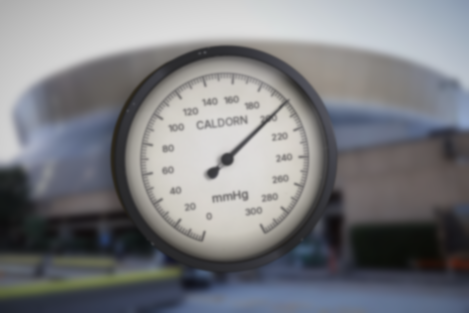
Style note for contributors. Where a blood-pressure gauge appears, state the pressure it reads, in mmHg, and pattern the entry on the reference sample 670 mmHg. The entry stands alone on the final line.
200 mmHg
